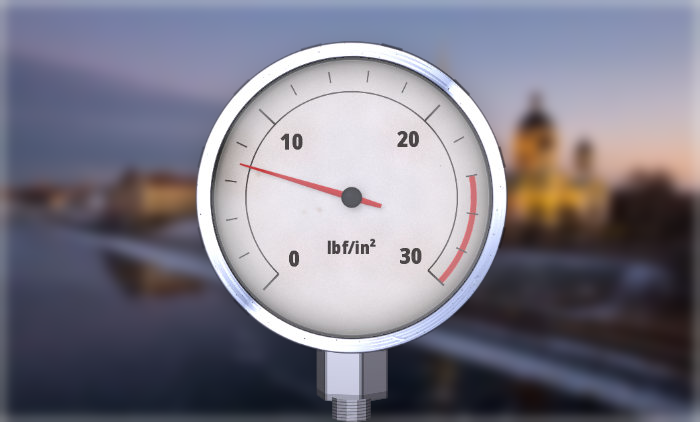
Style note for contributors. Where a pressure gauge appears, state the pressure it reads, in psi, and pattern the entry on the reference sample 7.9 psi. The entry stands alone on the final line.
7 psi
